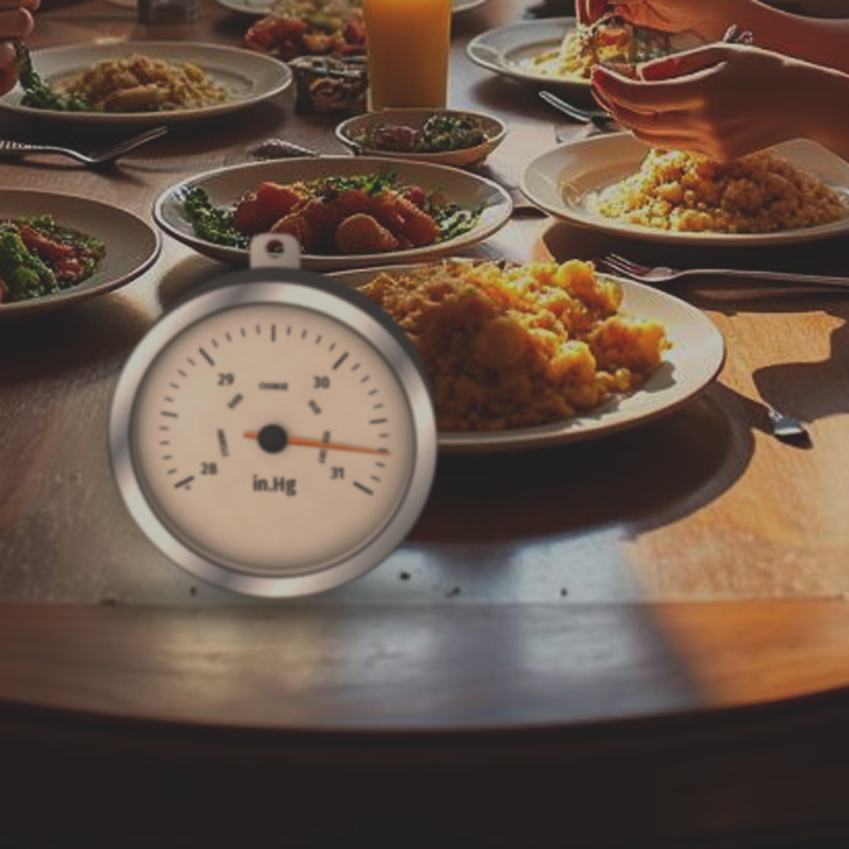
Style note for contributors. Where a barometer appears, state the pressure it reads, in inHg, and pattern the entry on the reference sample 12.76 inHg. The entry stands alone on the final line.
30.7 inHg
